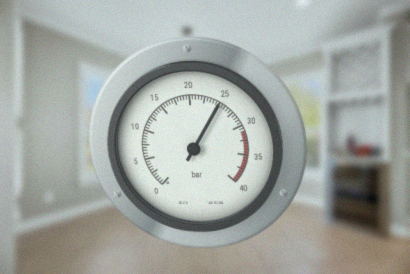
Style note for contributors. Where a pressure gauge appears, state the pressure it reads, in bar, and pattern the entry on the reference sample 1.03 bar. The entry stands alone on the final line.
25 bar
